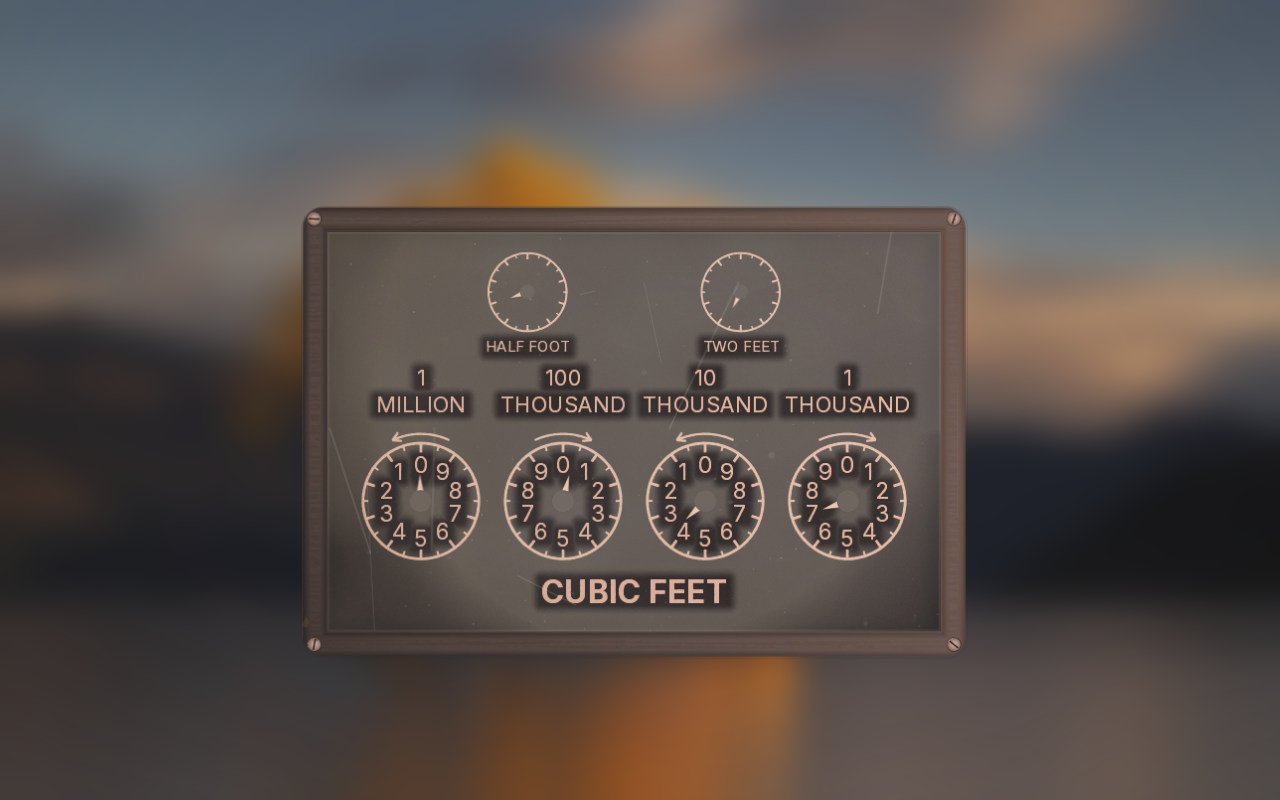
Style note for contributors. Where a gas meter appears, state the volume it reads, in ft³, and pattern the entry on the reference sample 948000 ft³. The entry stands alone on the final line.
3700 ft³
